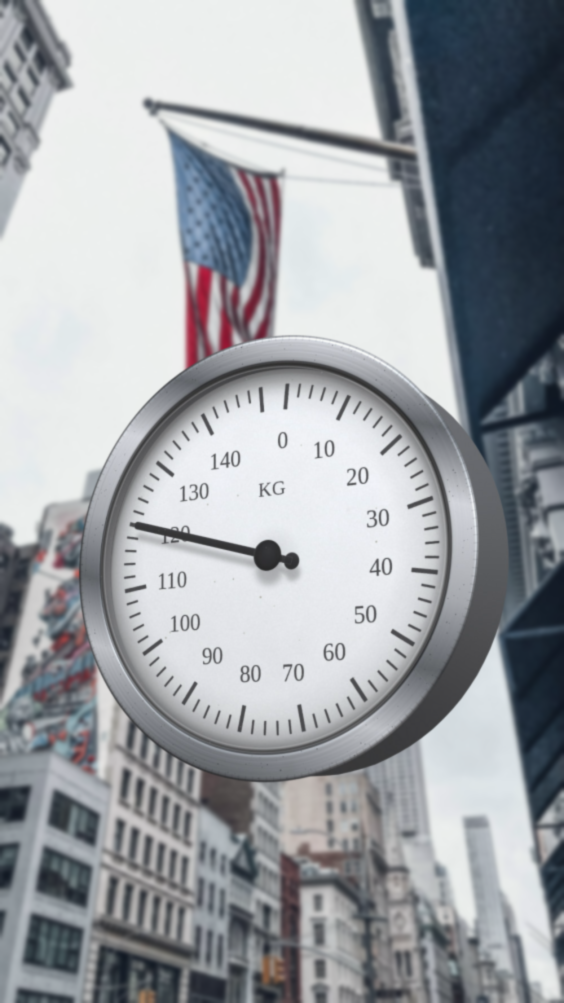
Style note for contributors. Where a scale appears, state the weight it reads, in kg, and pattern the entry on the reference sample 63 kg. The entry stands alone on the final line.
120 kg
